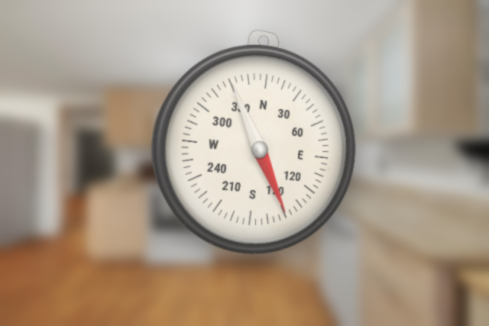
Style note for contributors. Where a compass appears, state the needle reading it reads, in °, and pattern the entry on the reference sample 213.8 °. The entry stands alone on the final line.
150 °
